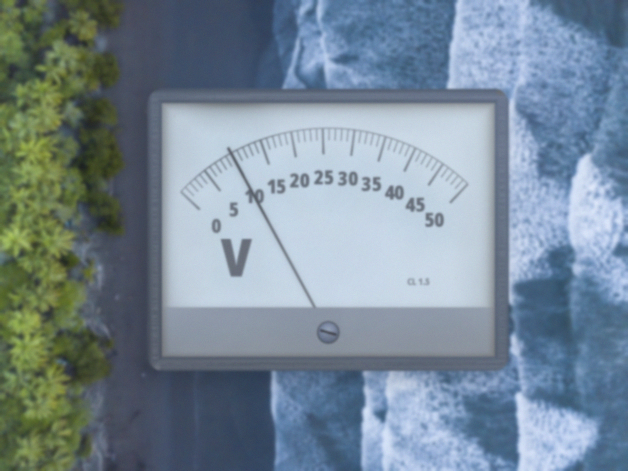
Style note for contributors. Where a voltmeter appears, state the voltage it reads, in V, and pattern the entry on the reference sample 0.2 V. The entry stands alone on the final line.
10 V
